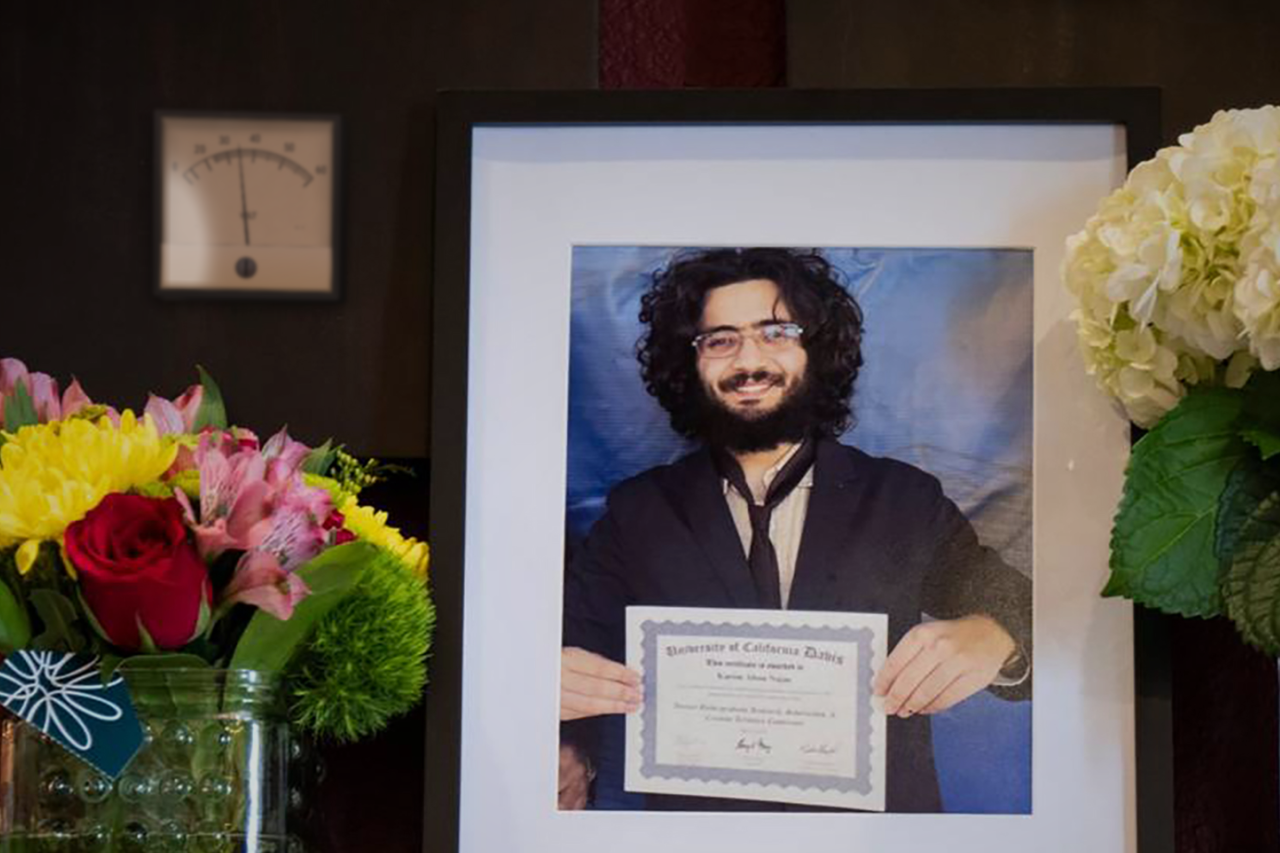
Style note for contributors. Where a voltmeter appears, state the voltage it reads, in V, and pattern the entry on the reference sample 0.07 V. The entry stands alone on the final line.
35 V
